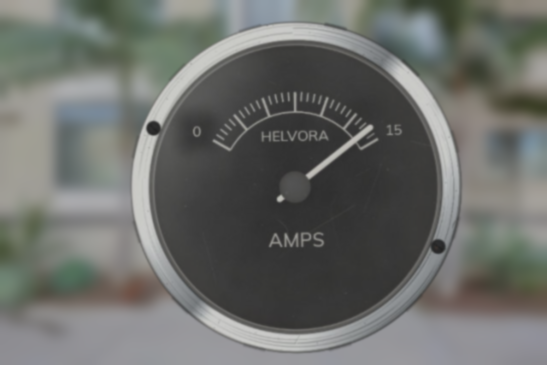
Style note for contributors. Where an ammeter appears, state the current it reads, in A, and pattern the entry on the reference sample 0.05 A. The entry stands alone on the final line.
14 A
